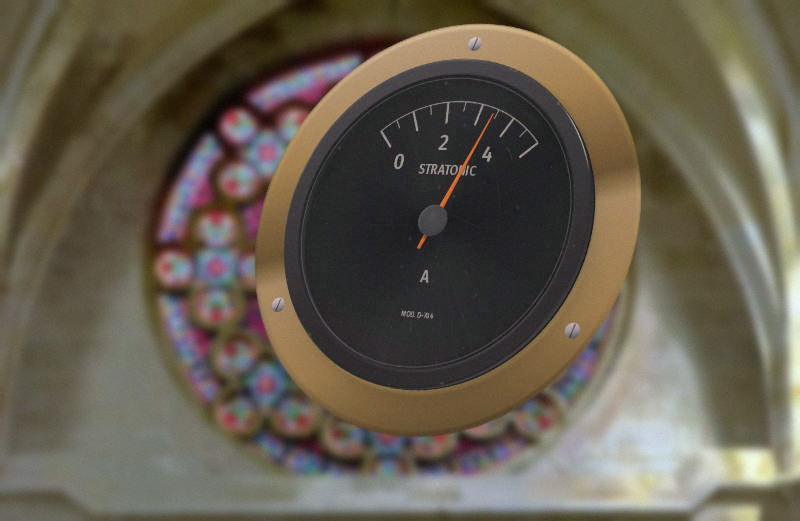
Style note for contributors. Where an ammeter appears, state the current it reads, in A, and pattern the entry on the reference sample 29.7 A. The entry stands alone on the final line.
3.5 A
